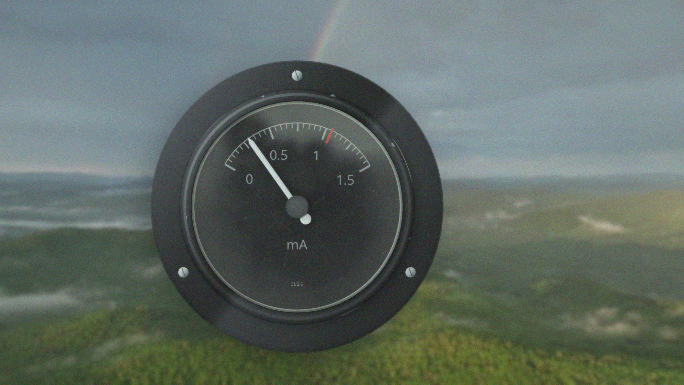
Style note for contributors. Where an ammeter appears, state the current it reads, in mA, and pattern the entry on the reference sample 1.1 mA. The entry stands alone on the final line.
0.3 mA
